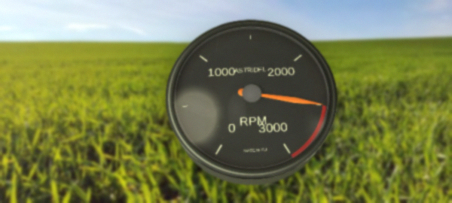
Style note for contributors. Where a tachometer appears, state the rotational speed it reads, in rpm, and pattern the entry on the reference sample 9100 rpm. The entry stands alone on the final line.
2500 rpm
